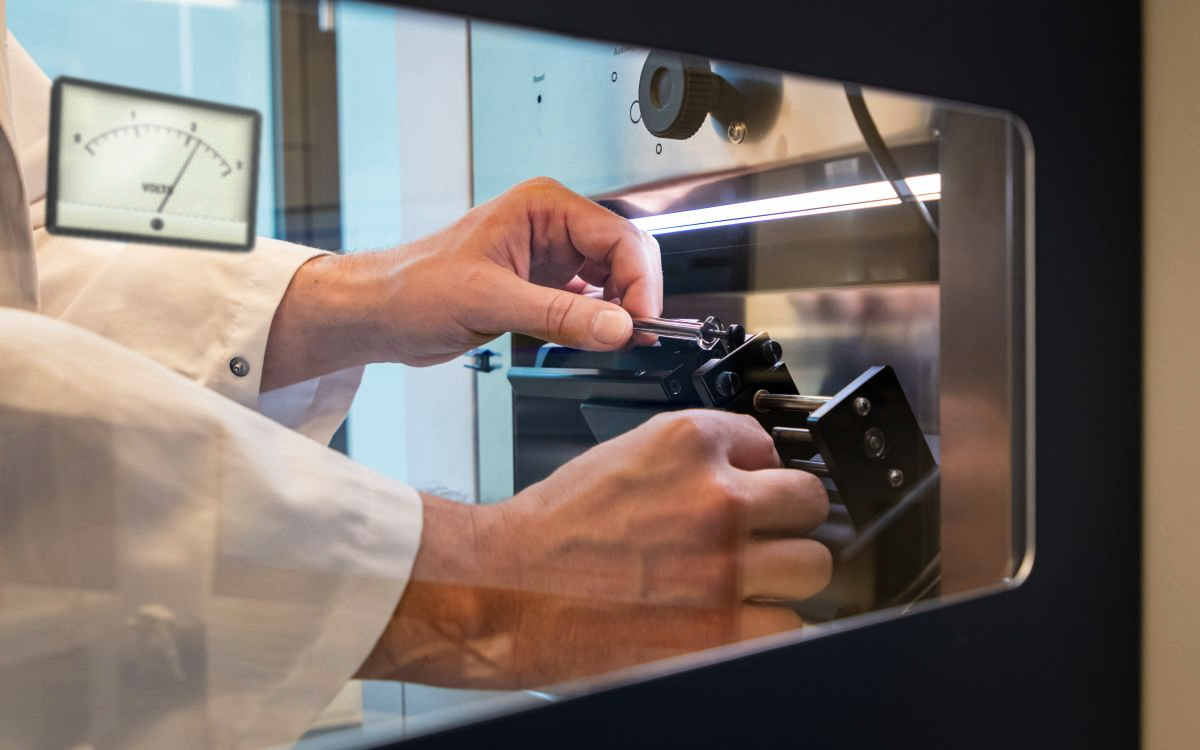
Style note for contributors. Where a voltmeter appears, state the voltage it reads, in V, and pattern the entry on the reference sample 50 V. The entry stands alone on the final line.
2.2 V
